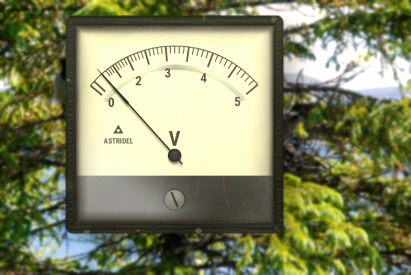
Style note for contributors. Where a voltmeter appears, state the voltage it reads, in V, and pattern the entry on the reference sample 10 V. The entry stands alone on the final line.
1 V
